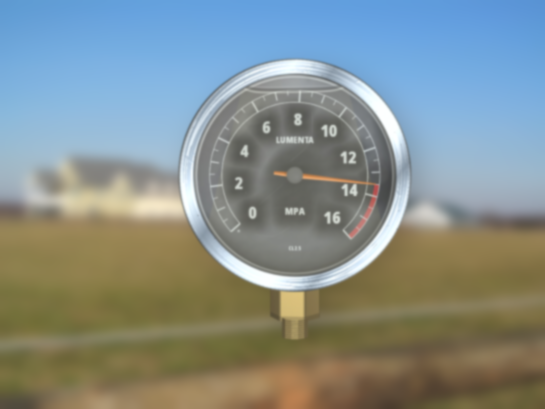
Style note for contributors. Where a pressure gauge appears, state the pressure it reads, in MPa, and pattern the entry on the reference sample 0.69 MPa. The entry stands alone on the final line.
13.5 MPa
